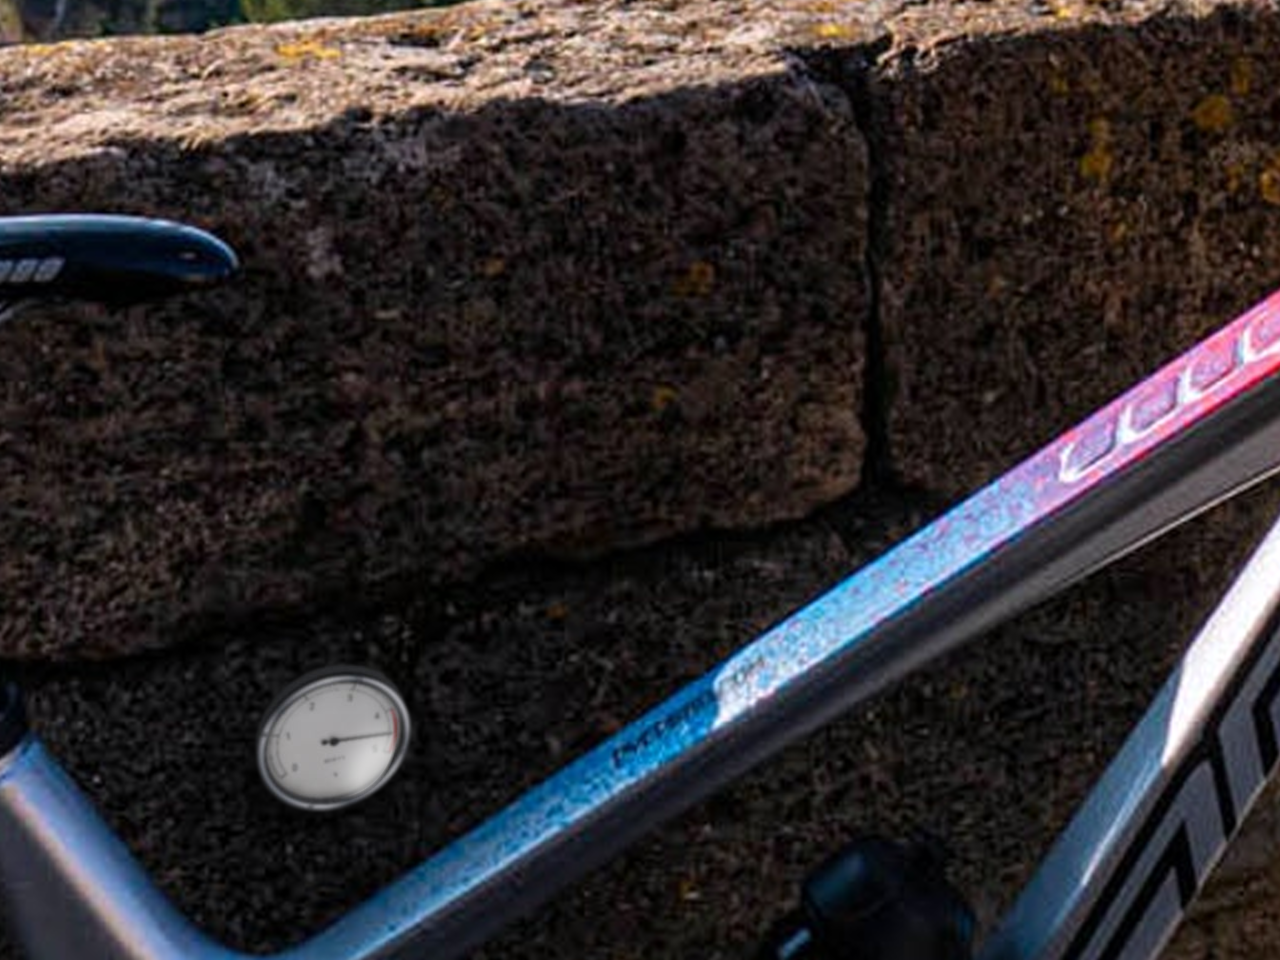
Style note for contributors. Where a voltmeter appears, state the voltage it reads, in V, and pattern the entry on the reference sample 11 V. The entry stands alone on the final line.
4.5 V
